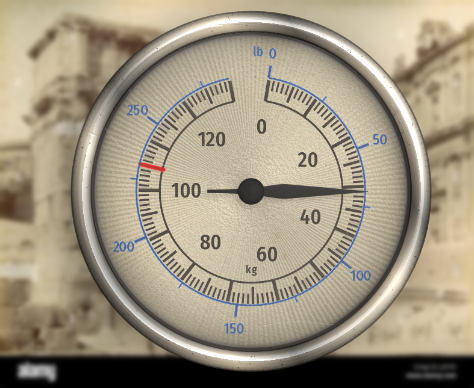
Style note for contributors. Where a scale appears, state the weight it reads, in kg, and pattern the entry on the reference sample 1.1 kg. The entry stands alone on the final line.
31 kg
